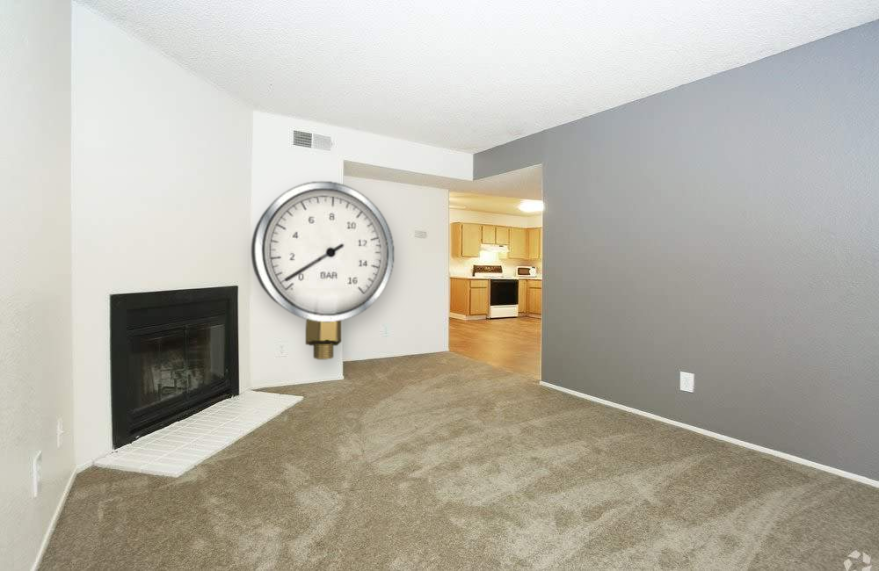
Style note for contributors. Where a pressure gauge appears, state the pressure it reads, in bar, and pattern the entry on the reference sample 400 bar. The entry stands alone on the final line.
0.5 bar
